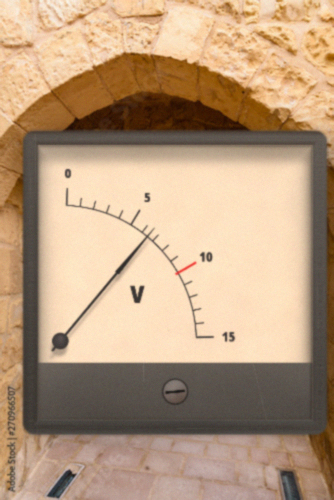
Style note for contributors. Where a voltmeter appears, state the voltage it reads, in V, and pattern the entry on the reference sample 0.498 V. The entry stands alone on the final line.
6.5 V
